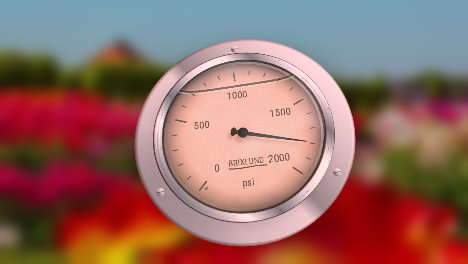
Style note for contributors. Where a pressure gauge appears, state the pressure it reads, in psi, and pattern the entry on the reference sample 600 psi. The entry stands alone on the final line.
1800 psi
